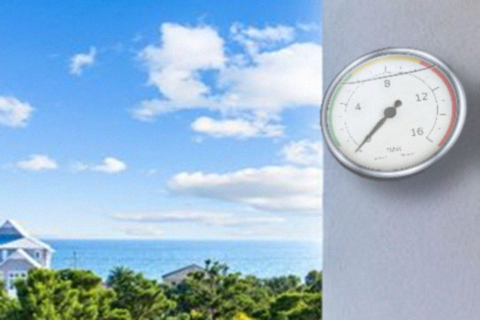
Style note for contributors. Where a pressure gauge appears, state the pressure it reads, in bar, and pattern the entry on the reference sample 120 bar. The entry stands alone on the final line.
0 bar
